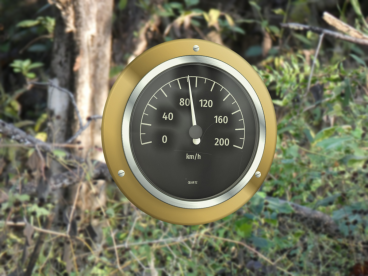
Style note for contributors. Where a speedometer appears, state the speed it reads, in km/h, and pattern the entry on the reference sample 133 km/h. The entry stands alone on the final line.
90 km/h
